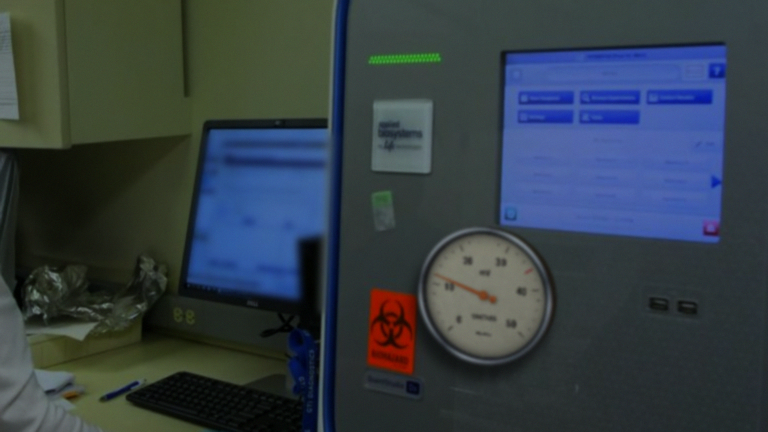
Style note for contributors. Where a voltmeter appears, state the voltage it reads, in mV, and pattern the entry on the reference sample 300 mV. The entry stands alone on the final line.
12 mV
